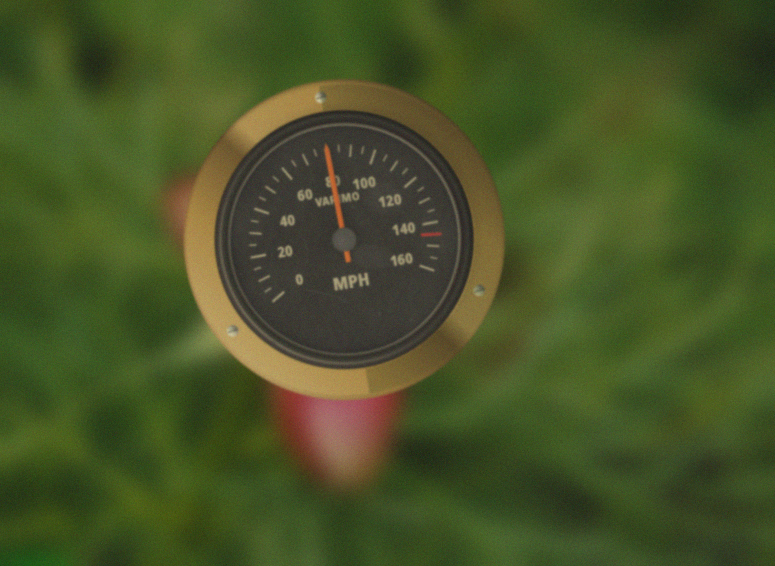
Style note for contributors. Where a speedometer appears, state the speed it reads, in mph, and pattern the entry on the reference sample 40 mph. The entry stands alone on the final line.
80 mph
